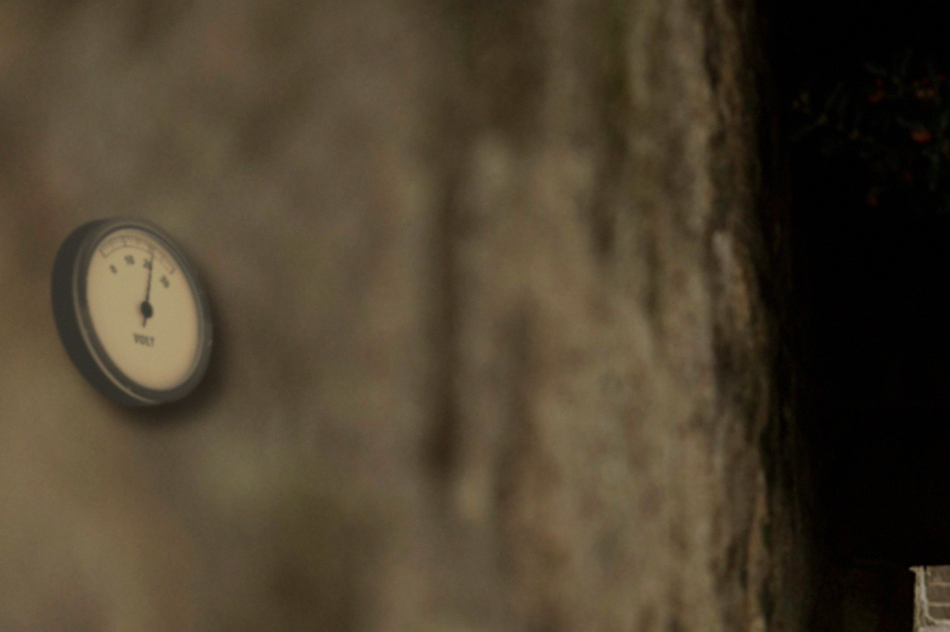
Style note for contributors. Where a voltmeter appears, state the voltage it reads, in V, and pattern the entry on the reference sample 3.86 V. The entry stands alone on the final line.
20 V
